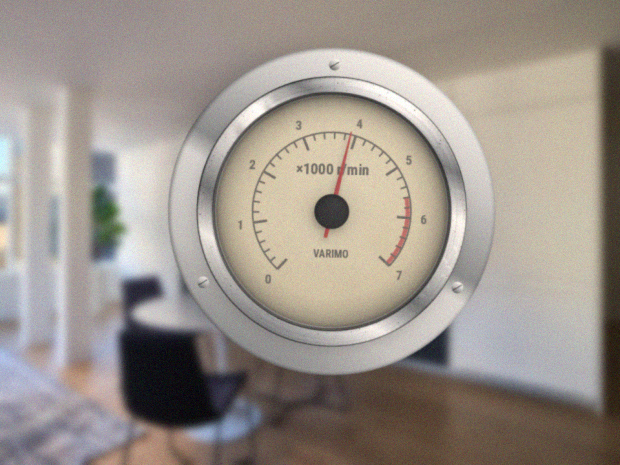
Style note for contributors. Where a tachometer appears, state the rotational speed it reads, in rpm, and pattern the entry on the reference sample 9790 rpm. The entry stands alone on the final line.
3900 rpm
